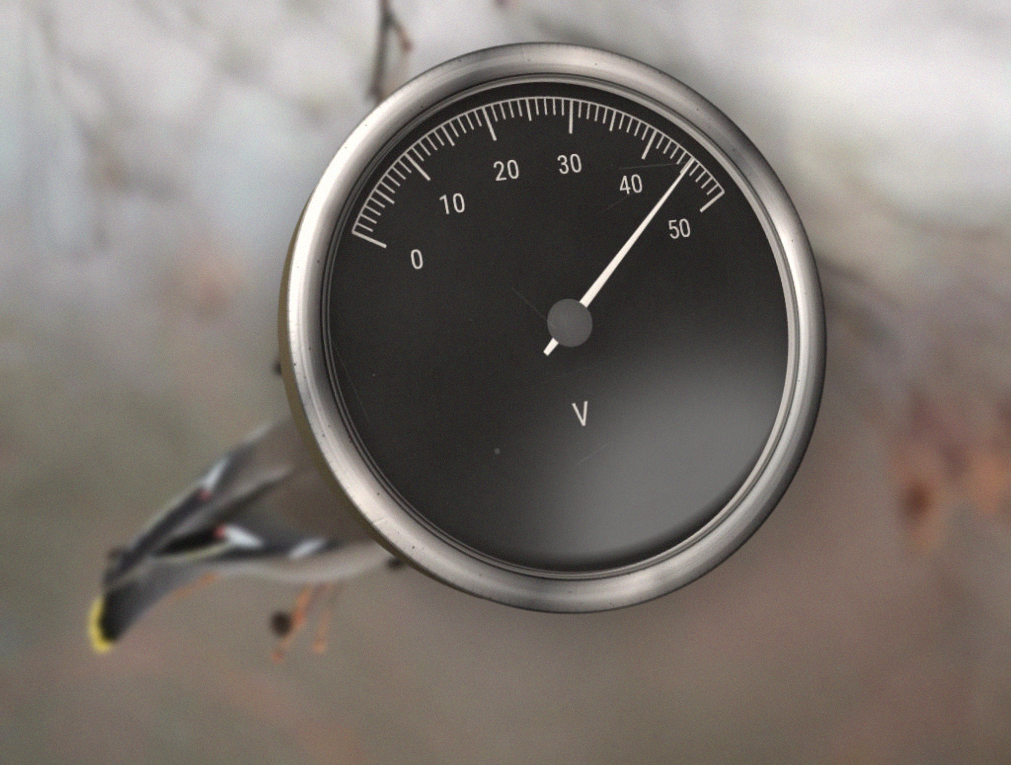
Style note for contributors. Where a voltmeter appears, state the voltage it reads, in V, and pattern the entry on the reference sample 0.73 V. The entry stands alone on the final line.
45 V
